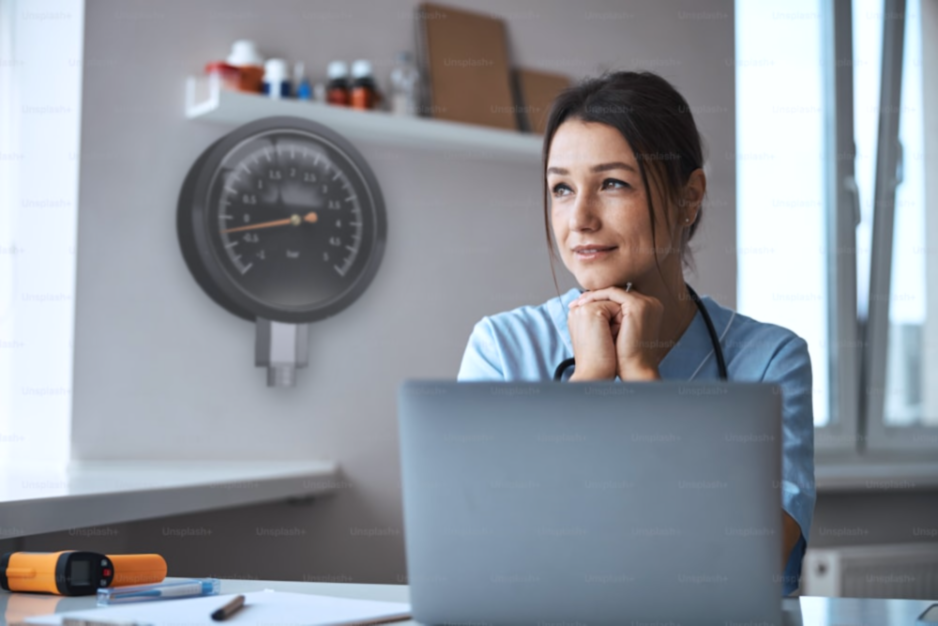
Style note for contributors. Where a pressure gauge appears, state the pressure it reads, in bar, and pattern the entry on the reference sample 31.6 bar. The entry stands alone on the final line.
-0.25 bar
